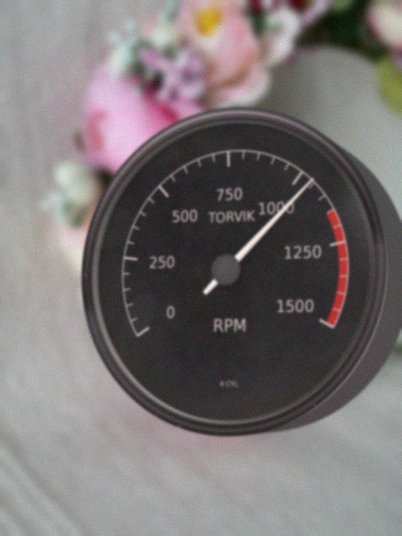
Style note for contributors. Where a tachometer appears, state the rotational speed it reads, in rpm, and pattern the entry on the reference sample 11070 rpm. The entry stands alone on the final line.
1050 rpm
